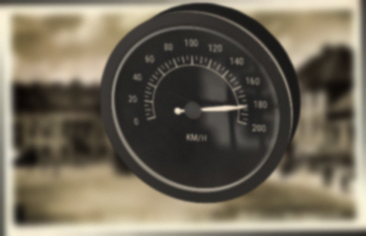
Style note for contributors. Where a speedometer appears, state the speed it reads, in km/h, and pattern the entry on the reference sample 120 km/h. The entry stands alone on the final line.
180 km/h
